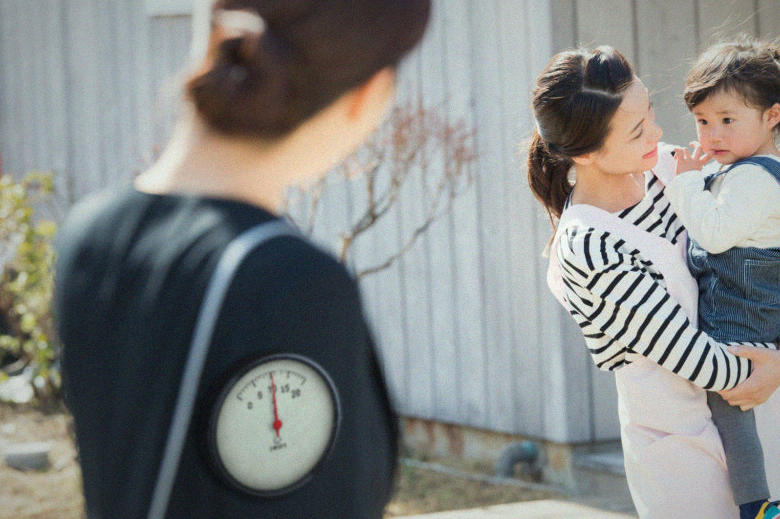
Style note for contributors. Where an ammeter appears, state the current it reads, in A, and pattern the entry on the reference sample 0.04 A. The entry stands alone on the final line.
10 A
